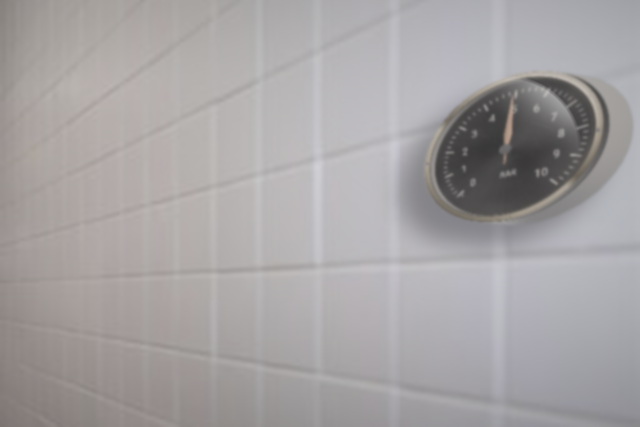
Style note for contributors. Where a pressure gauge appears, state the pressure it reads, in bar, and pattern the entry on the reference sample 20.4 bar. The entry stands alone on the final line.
5 bar
